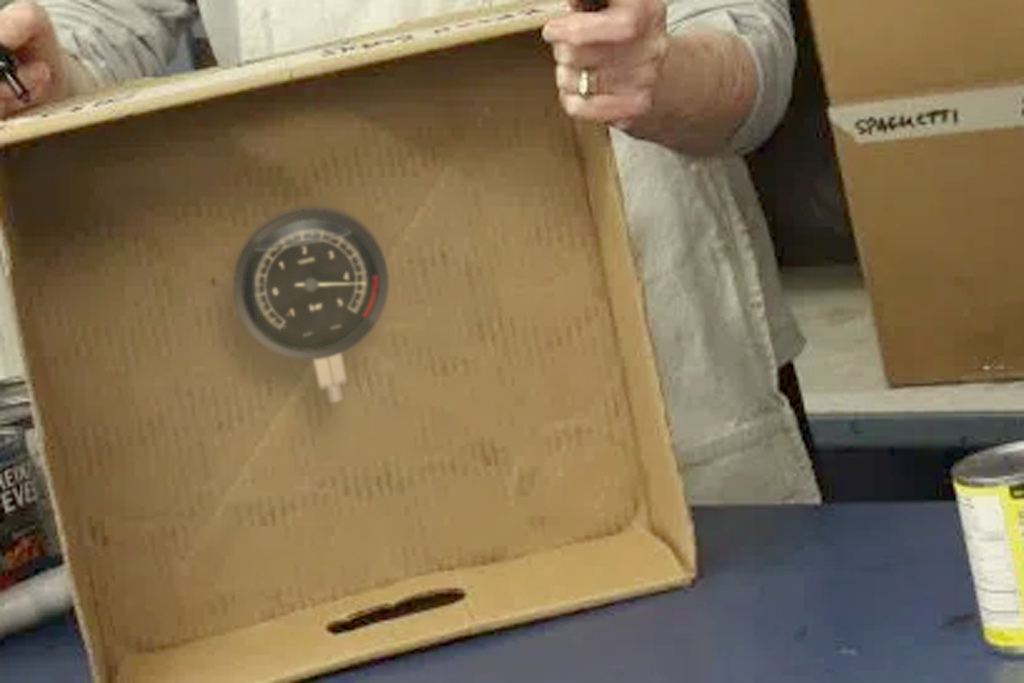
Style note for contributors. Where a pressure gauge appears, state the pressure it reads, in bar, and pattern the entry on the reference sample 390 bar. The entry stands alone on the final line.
4.25 bar
